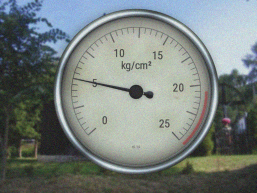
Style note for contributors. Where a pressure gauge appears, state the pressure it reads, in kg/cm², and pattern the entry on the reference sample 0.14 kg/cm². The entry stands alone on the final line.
5 kg/cm²
